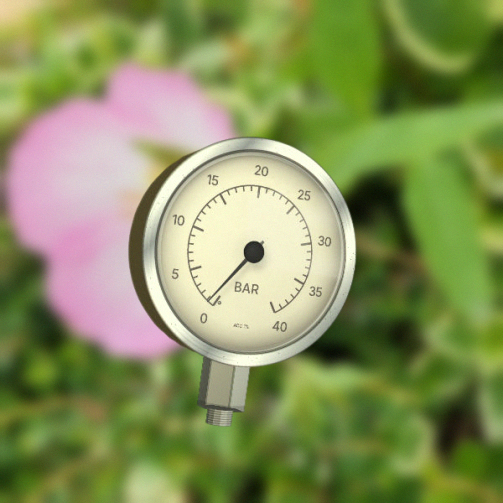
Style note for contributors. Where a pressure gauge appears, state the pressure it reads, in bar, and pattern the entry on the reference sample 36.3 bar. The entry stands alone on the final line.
1 bar
